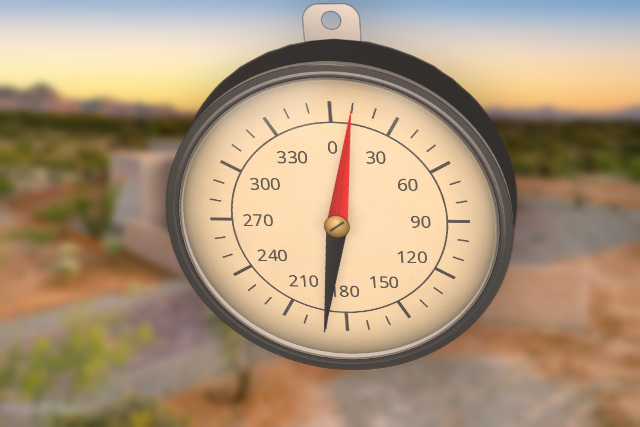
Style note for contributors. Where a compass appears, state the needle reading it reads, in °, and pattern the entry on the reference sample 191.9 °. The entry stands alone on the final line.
10 °
